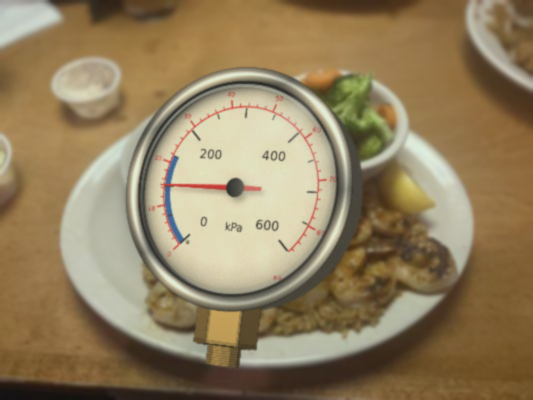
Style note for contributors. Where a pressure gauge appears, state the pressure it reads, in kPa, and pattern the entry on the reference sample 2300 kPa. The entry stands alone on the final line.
100 kPa
